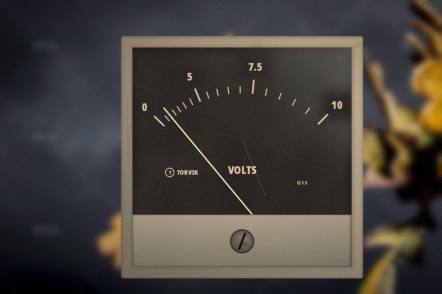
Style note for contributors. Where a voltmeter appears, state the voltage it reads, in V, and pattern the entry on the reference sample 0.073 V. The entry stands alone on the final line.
2.5 V
